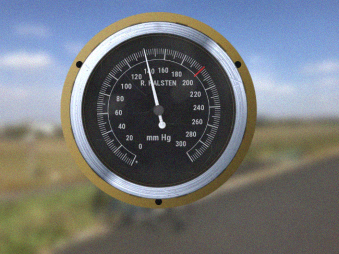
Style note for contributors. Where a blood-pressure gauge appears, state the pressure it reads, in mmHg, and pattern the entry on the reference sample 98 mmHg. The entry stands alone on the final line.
140 mmHg
